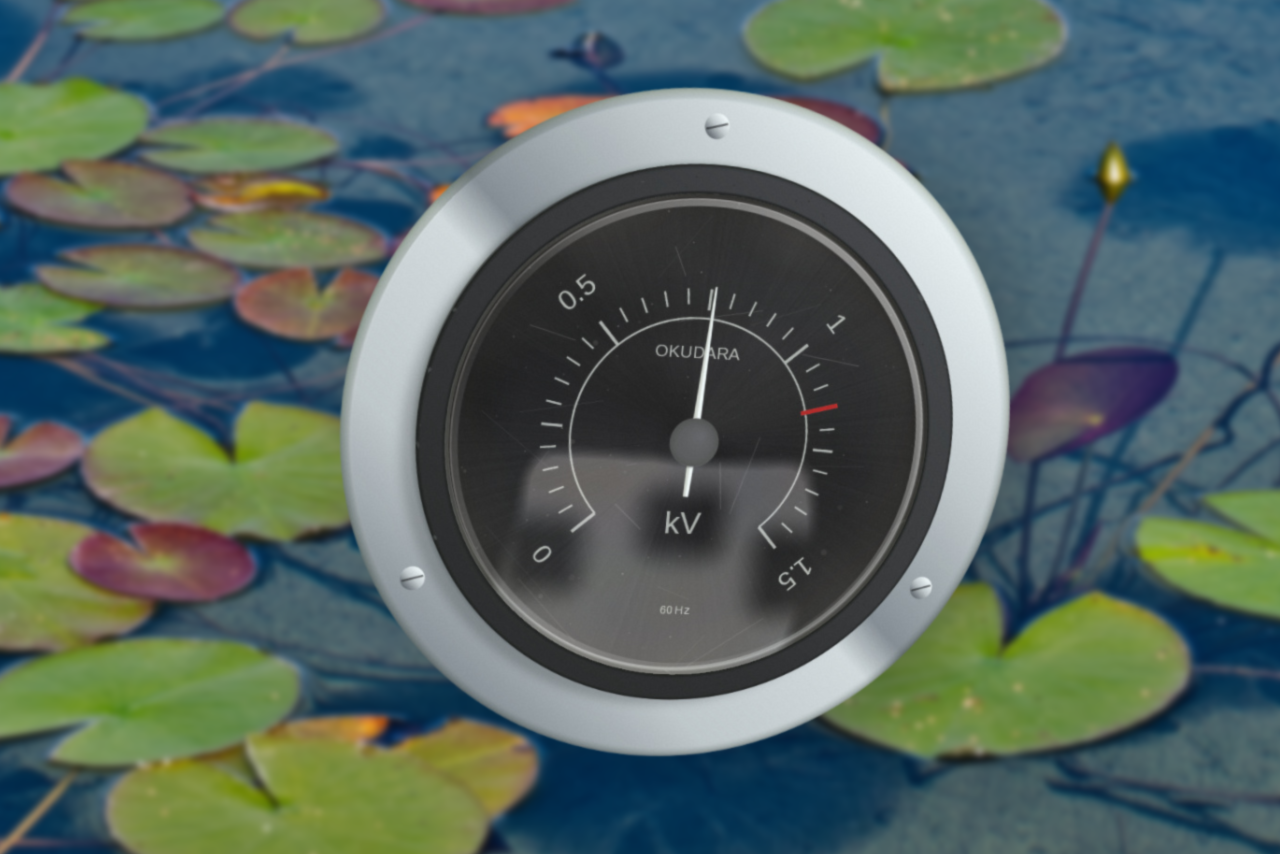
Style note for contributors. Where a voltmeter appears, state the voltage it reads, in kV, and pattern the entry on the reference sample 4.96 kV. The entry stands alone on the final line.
0.75 kV
